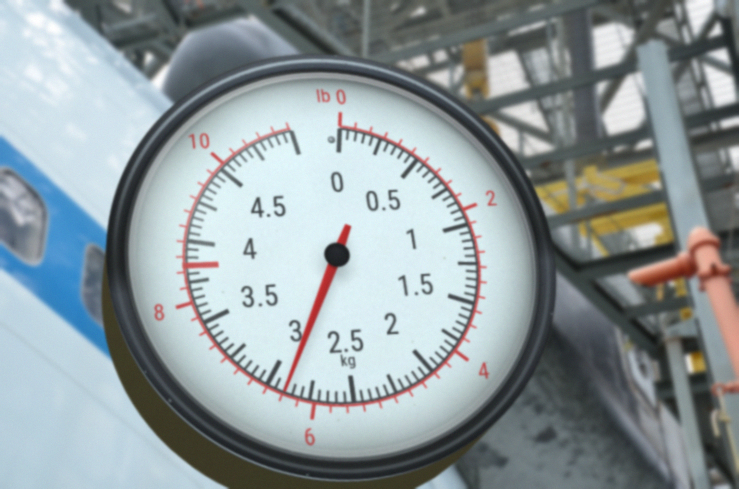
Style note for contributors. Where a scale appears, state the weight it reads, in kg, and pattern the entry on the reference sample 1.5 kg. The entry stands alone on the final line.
2.9 kg
